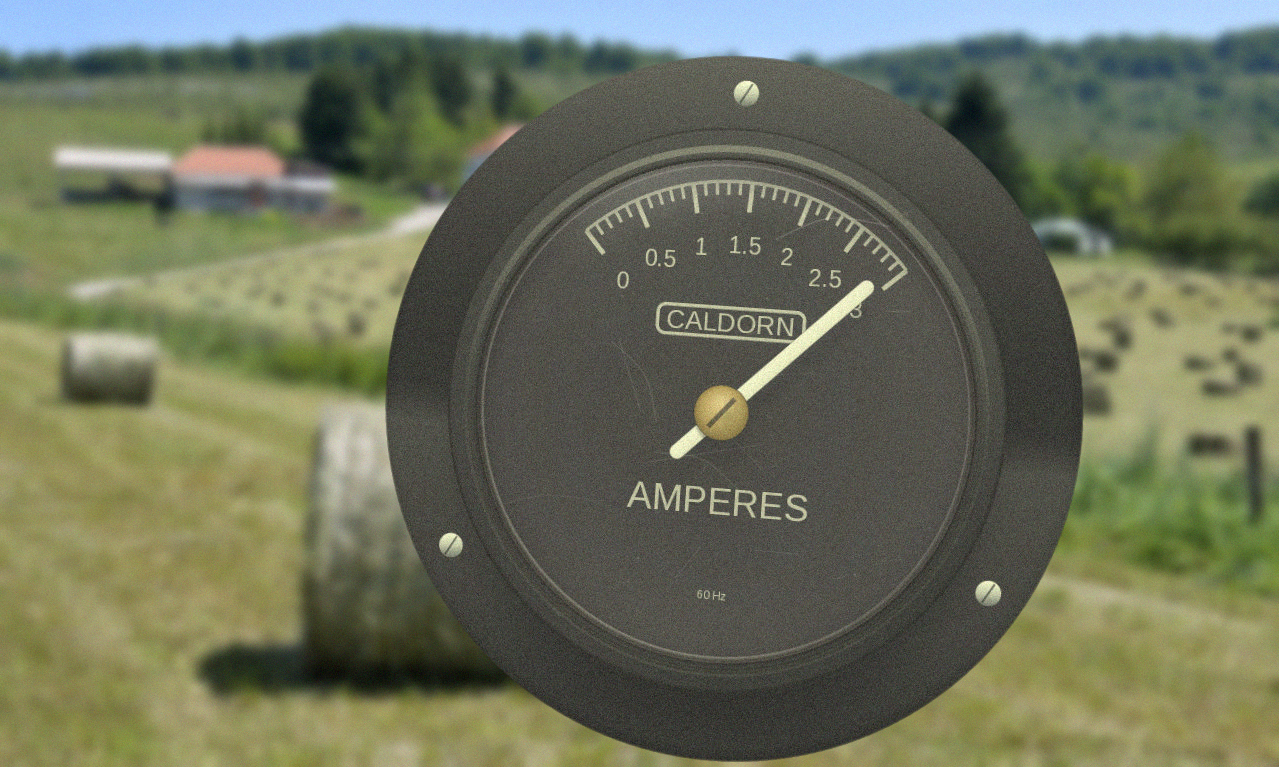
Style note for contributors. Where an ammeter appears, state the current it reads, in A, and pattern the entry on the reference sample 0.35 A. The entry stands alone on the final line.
2.9 A
